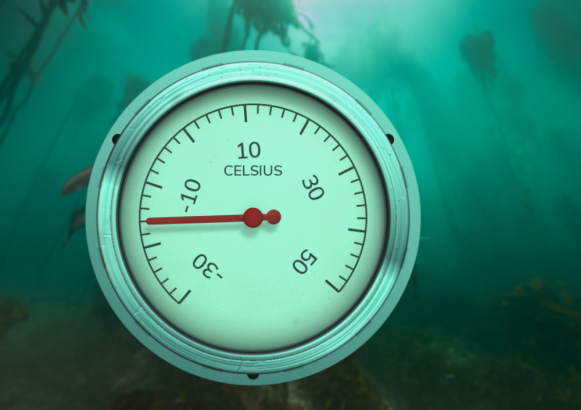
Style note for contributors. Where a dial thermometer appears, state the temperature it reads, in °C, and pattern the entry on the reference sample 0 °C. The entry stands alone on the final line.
-16 °C
